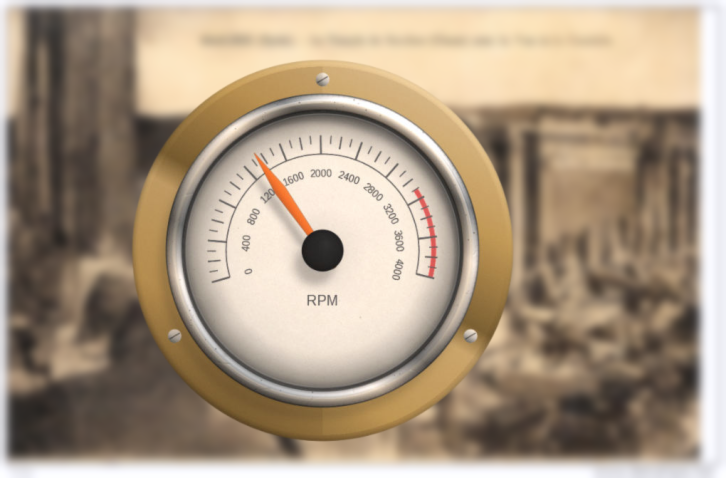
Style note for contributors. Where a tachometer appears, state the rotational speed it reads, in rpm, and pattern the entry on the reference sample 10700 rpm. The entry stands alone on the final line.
1350 rpm
